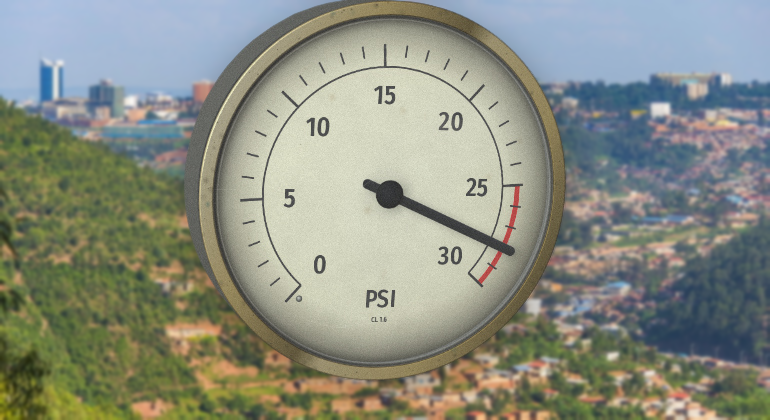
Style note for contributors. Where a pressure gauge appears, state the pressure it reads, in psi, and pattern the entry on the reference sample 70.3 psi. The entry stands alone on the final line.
28 psi
